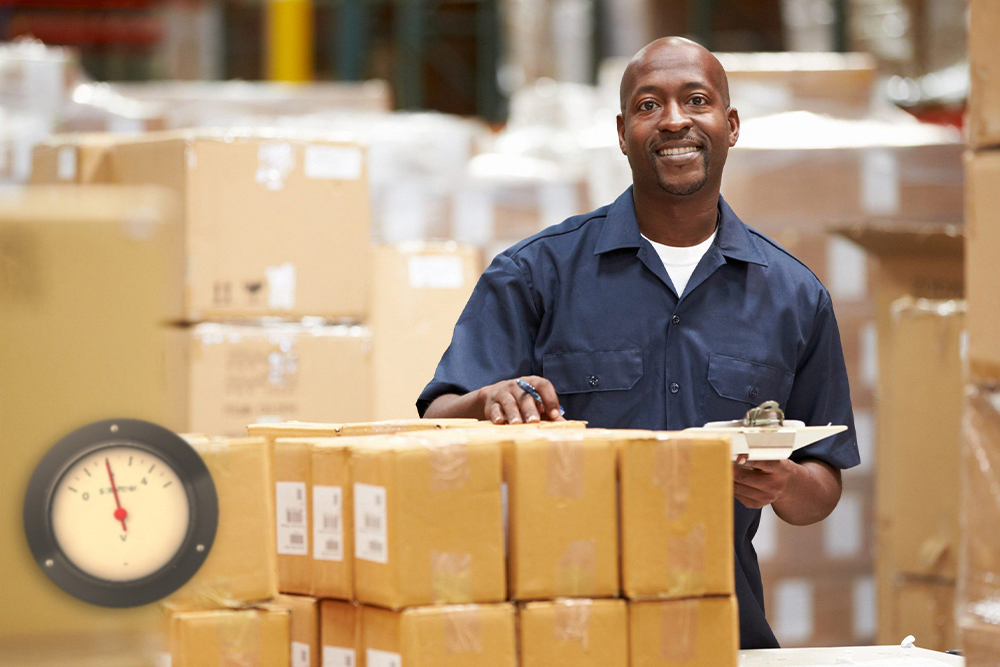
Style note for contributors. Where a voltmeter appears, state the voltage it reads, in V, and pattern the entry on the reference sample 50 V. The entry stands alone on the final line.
2 V
